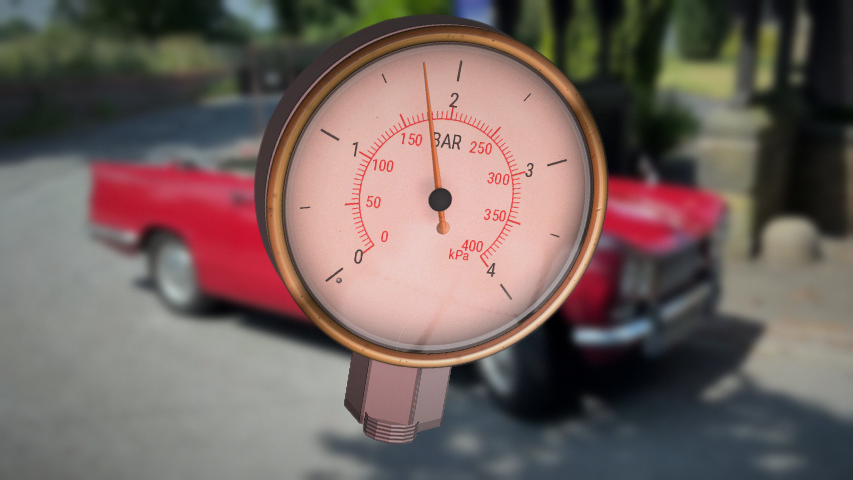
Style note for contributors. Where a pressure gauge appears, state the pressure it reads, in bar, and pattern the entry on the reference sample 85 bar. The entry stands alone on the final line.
1.75 bar
